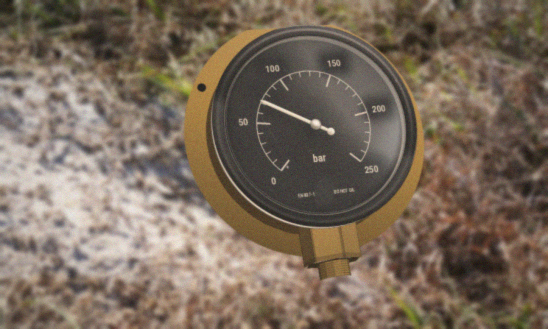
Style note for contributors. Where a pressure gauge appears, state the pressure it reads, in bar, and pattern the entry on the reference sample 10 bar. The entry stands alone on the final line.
70 bar
